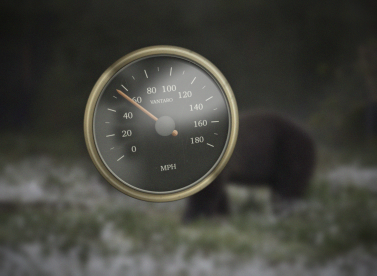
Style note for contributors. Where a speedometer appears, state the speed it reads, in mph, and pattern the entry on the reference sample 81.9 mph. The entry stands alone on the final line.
55 mph
